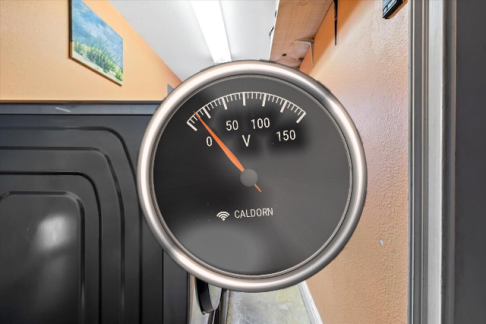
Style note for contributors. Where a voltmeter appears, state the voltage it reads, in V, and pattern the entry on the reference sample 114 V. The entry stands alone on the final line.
15 V
